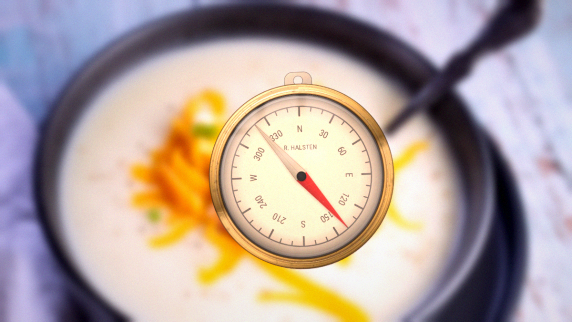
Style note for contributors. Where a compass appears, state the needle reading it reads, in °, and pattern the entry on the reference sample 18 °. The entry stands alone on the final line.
140 °
